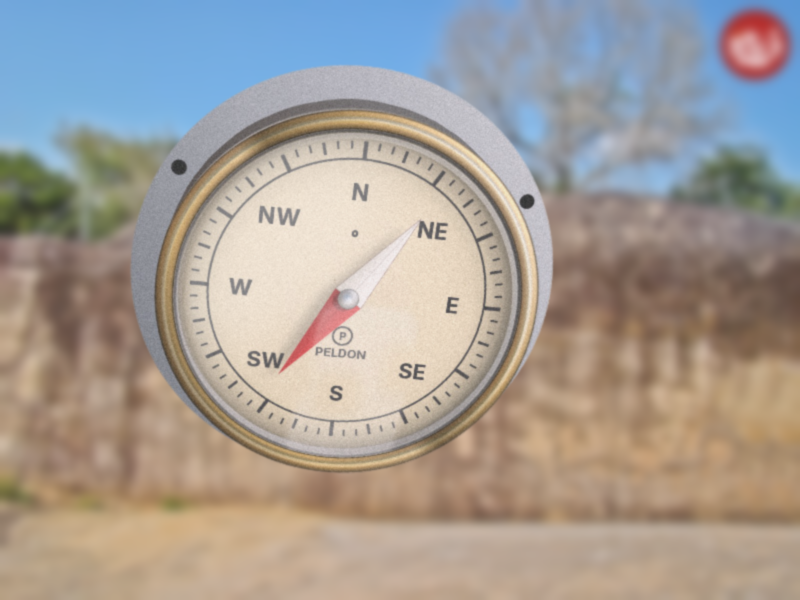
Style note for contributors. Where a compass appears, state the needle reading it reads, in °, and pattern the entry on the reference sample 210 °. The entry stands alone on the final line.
215 °
